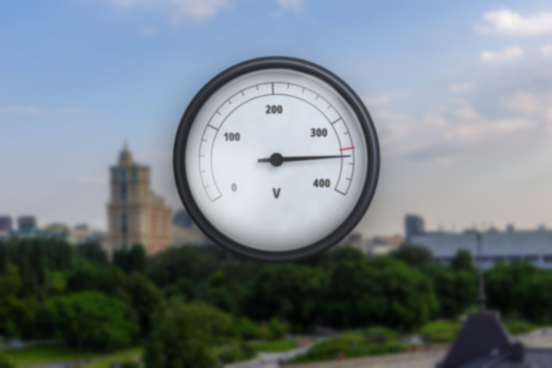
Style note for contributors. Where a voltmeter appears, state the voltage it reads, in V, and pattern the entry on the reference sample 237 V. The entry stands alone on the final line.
350 V
